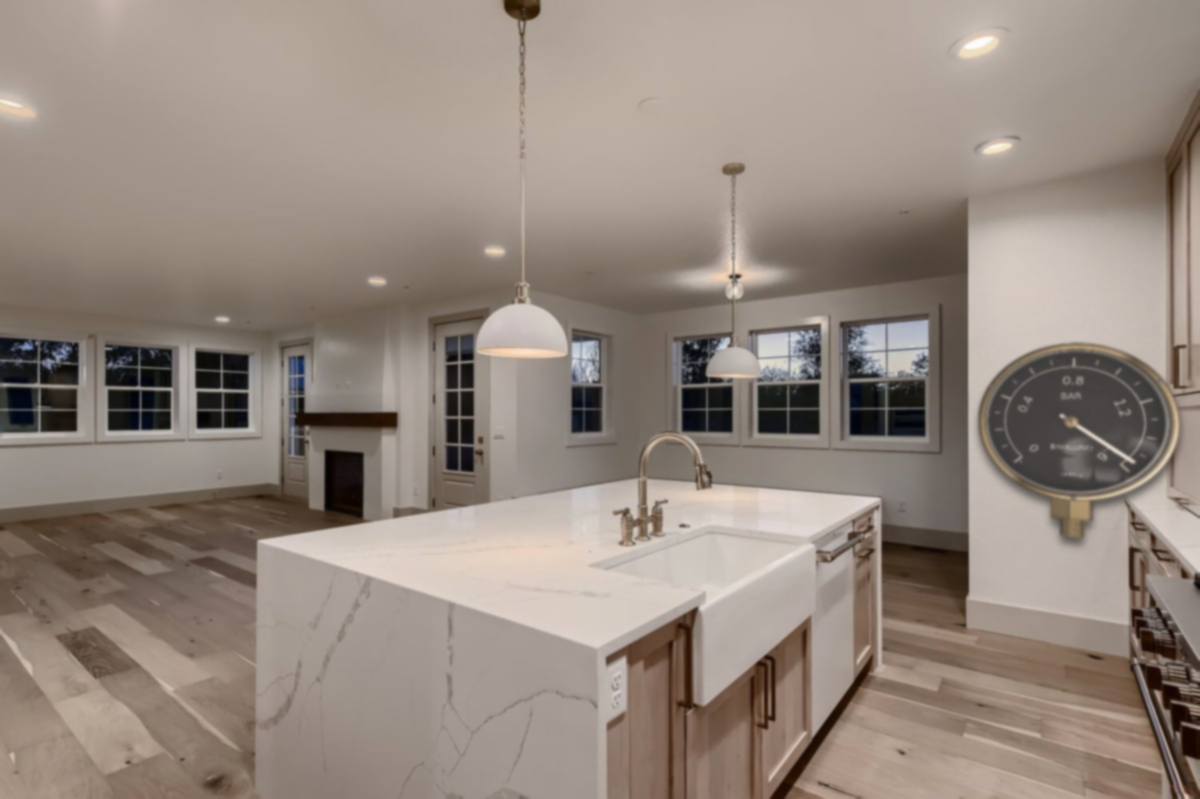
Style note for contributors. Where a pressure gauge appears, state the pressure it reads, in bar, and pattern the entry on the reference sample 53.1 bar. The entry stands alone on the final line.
1.55 bar
